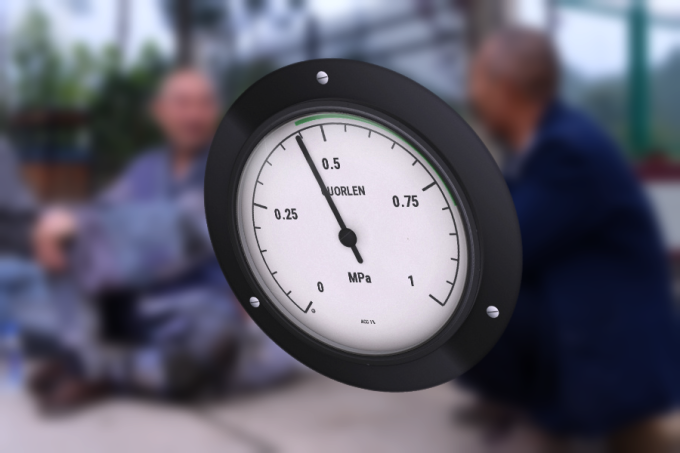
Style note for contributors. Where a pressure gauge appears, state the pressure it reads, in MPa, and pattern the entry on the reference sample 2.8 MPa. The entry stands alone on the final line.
0.45 MPa
